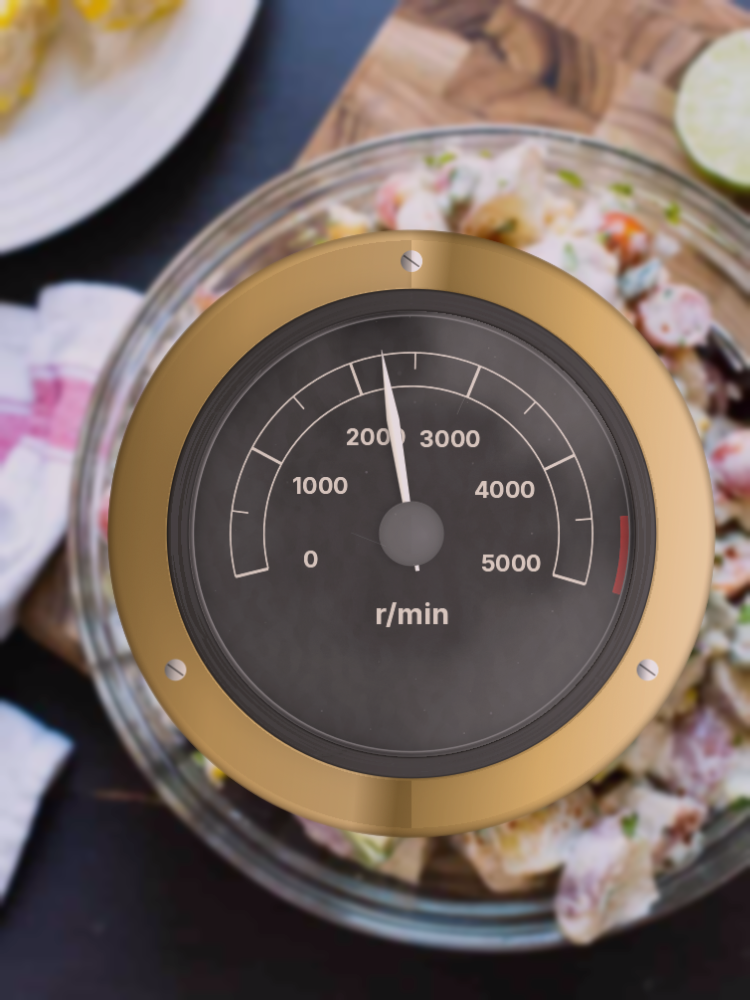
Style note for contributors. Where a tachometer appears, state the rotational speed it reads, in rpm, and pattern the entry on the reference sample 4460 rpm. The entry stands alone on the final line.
2250 rpm
